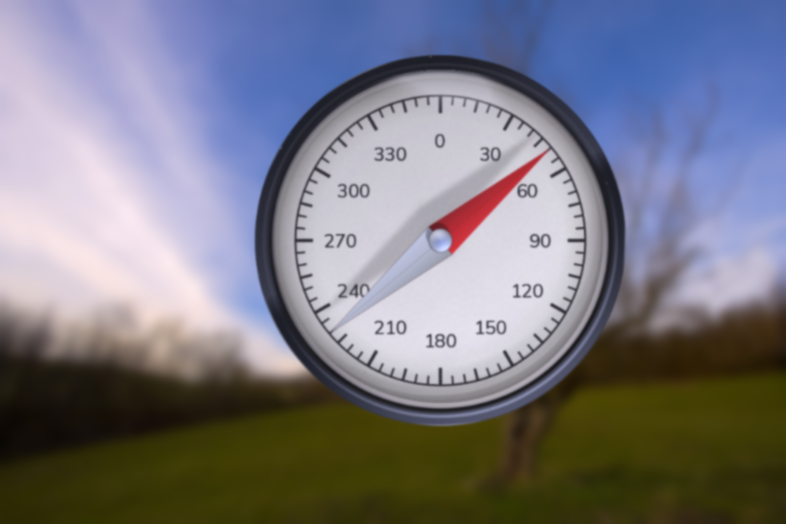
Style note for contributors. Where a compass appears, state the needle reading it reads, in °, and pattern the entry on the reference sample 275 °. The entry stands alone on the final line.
50 °
